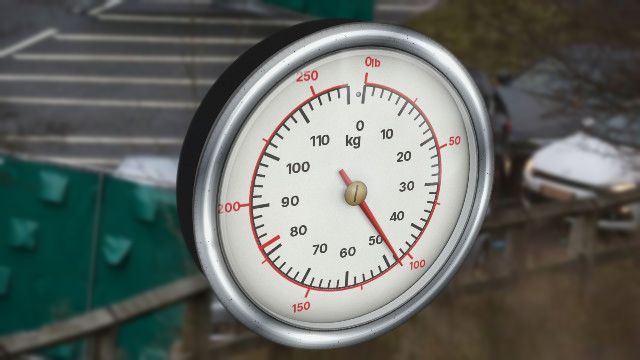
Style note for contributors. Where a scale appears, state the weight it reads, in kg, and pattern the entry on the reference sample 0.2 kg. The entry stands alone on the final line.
48 kg
